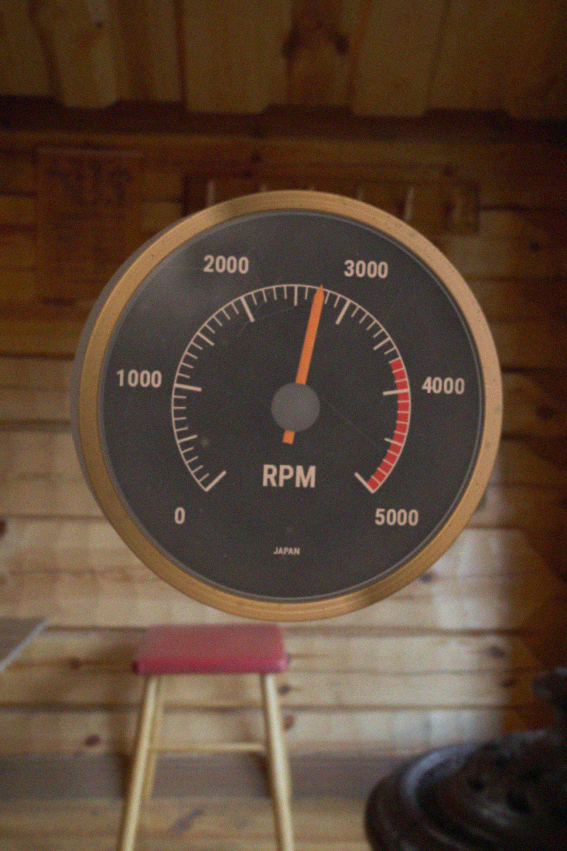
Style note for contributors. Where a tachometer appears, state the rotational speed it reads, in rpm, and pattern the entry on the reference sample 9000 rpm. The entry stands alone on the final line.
2700 rpm
